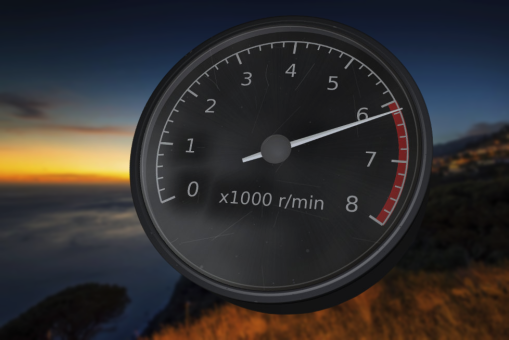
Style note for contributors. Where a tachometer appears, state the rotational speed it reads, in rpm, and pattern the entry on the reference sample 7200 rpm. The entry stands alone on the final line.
6200 rpm
